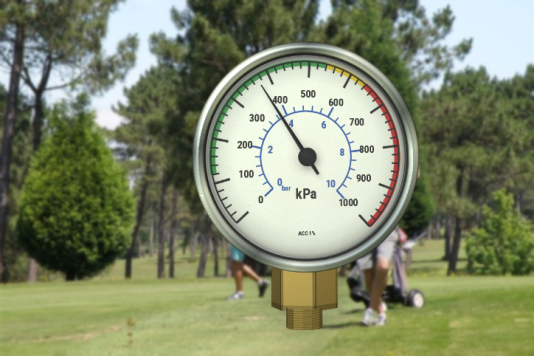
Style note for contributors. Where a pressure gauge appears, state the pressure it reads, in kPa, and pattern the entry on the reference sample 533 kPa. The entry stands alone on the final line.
370 kPa
